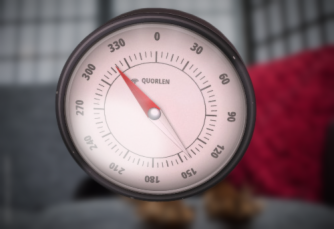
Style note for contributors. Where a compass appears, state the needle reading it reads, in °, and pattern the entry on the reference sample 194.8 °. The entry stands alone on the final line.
320 °
